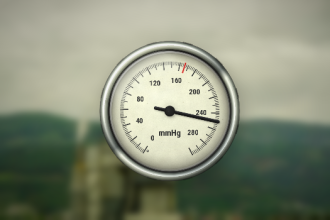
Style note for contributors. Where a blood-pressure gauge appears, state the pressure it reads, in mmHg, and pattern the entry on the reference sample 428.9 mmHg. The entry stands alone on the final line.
250 mmHg
